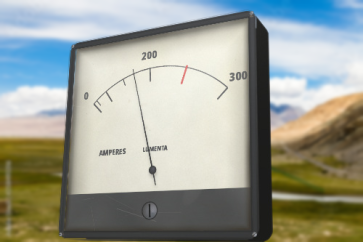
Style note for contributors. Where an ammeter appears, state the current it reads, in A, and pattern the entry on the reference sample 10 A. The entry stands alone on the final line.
175 A
